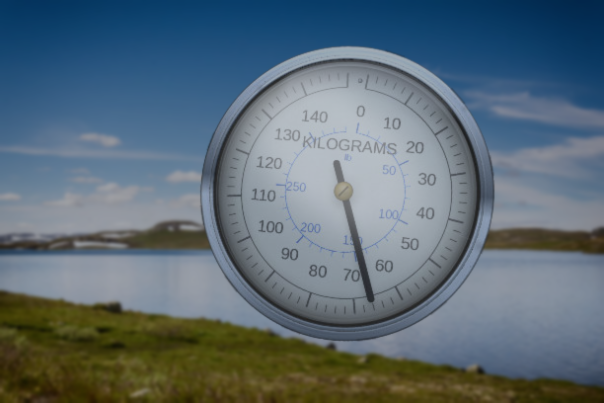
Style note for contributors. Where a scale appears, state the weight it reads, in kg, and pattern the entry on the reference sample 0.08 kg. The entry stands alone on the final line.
66 kg
